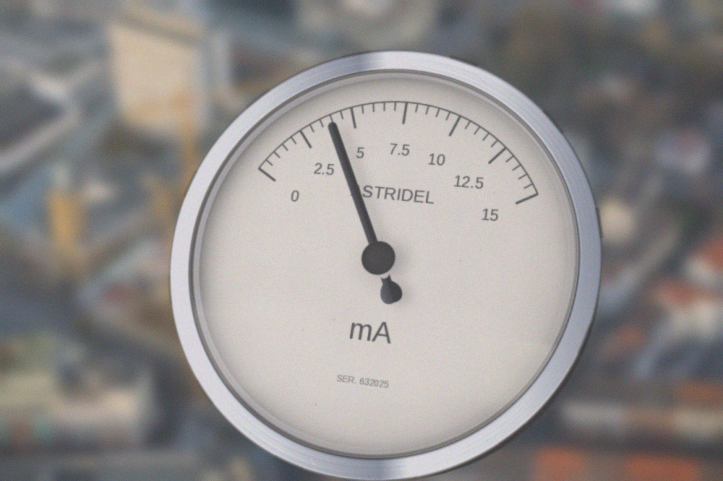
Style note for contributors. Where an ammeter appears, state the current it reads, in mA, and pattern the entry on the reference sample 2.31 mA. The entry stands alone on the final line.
4 mA
